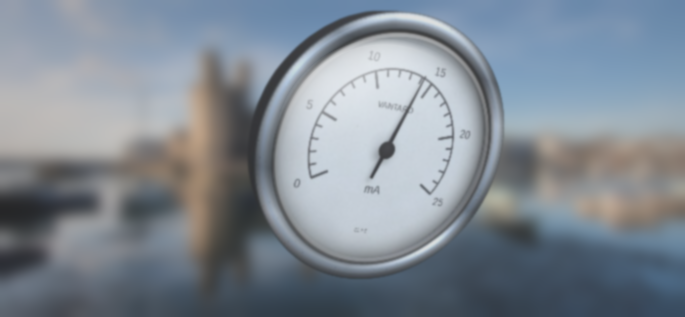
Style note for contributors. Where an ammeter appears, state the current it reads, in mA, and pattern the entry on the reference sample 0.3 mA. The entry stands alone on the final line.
14 mA
